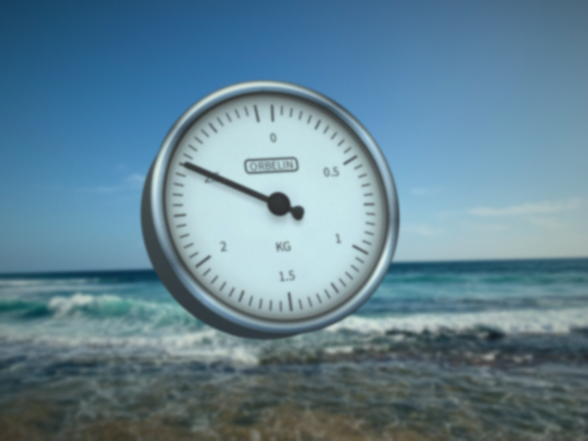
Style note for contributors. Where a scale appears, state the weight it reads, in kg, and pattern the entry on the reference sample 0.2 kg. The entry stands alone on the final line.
2.5 kg
